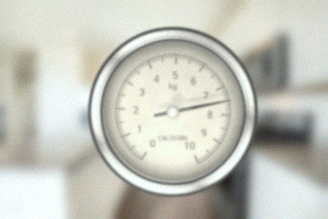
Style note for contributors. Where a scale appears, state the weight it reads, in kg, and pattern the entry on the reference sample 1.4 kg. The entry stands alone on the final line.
7.5 kg
